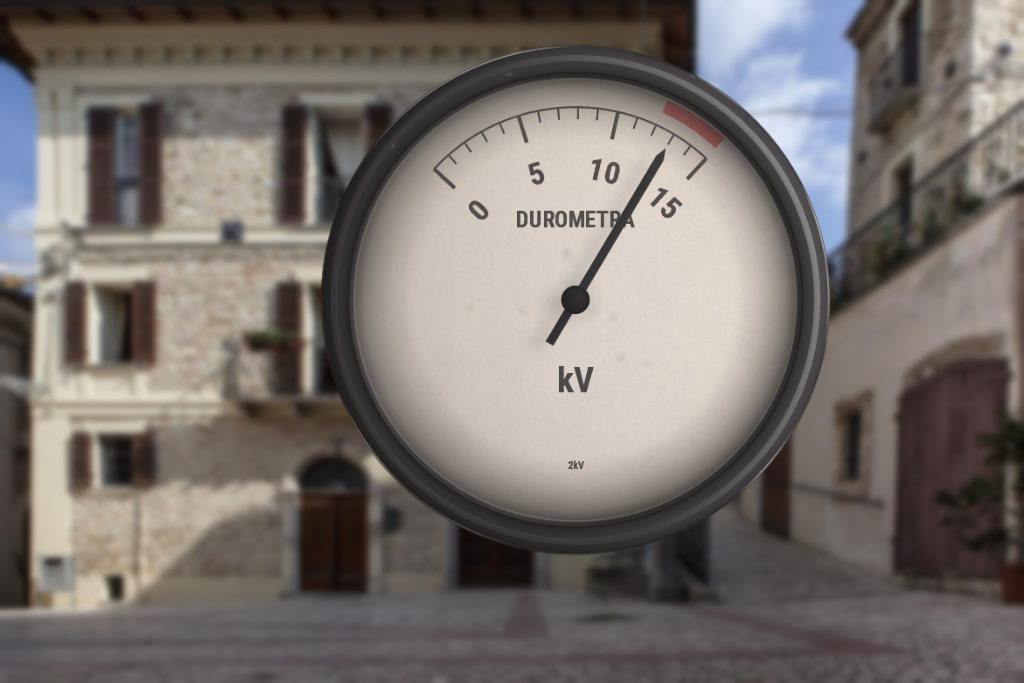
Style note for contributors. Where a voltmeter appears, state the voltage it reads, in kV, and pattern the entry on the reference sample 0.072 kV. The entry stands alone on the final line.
13 kV
